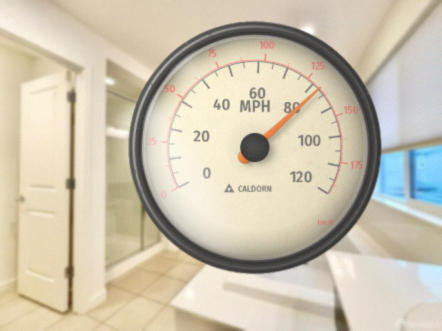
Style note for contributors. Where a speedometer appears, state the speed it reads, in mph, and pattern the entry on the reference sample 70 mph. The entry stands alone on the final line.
82.5 mph
